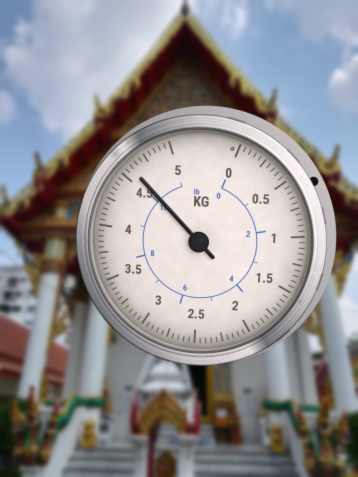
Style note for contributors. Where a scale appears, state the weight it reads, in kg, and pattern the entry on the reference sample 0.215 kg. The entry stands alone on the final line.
4.6 kg
